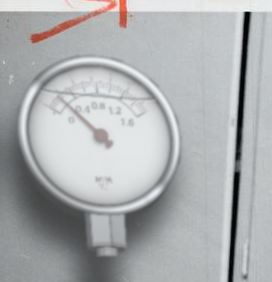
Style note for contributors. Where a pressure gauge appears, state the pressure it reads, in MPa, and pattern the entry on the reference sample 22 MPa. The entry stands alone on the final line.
0.2 MPa
